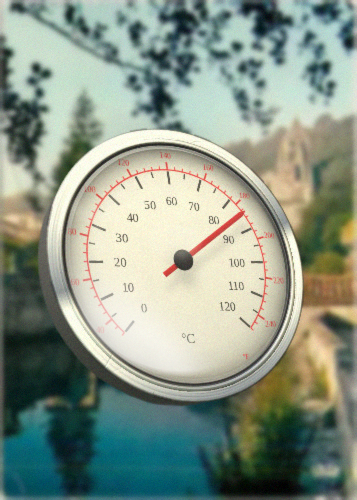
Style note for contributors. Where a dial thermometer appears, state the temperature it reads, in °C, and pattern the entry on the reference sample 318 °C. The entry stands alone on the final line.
85 °C
